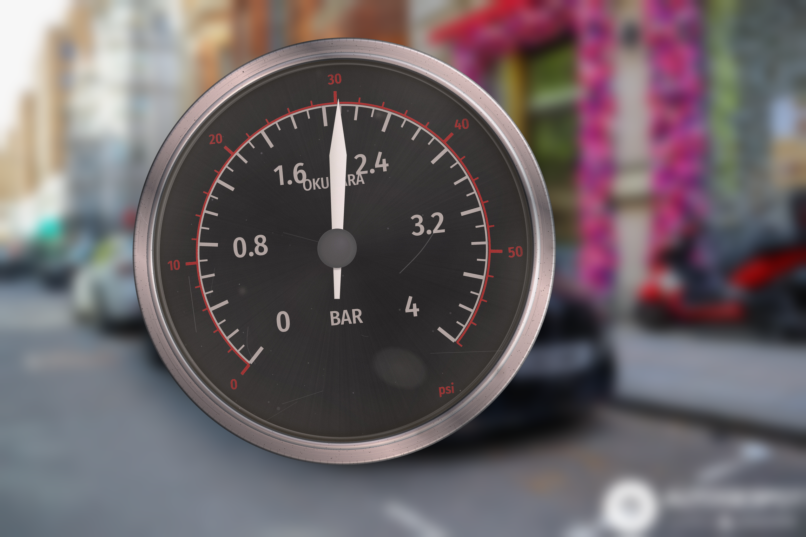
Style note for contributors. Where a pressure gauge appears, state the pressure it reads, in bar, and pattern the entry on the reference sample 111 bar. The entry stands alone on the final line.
2.1 bar
